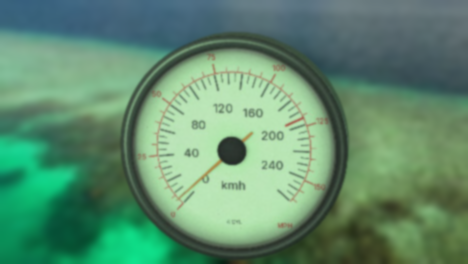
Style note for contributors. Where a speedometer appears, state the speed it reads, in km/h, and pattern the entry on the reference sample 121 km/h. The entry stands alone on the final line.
5 km/h
